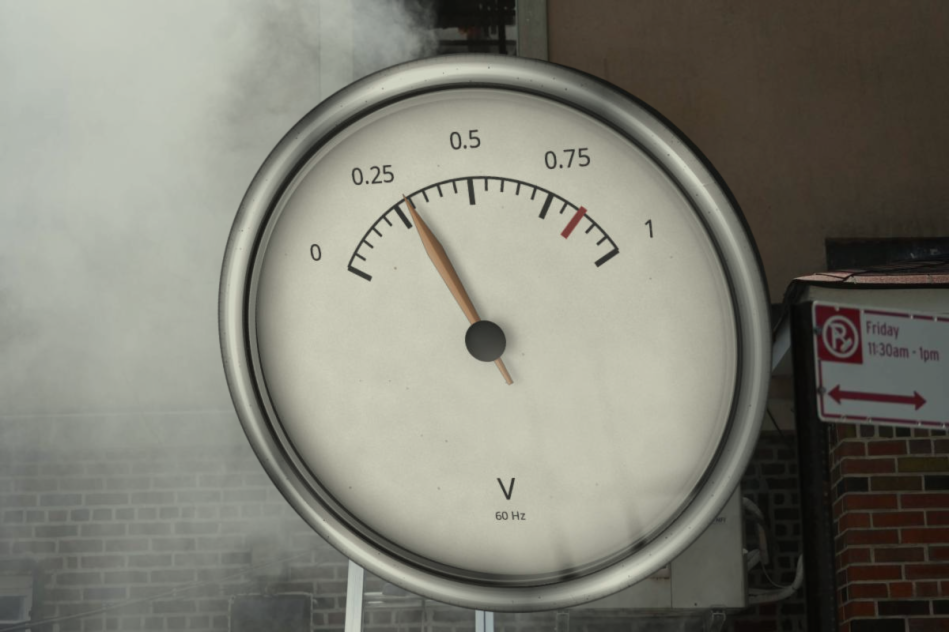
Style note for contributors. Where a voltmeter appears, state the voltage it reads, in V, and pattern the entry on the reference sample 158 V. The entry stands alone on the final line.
0.3 V
